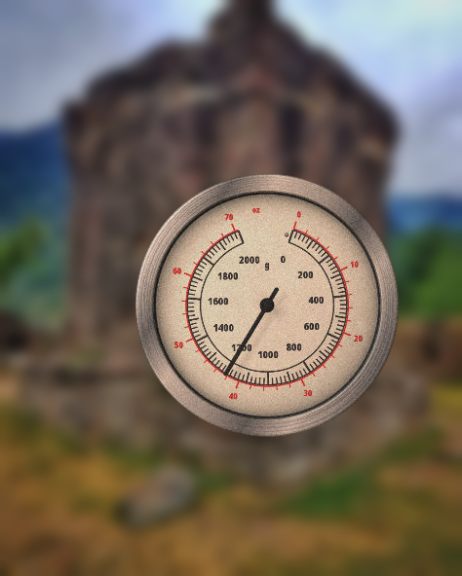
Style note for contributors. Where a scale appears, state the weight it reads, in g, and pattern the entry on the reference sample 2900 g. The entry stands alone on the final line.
1200 g
